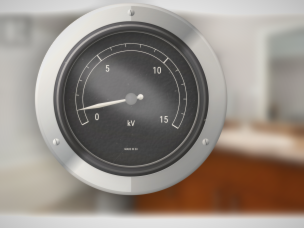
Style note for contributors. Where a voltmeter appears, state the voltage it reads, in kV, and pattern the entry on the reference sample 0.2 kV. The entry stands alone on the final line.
1 kV
